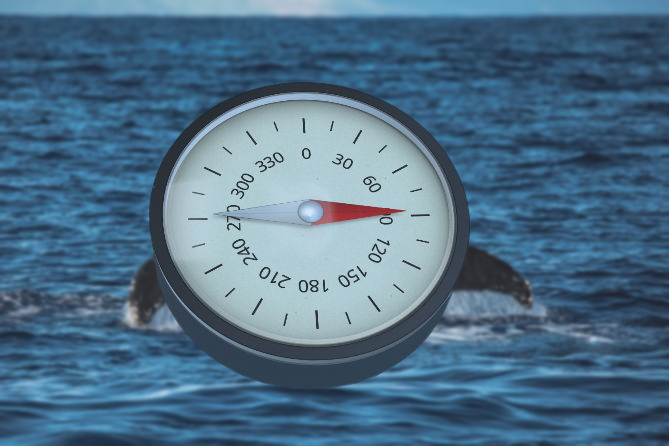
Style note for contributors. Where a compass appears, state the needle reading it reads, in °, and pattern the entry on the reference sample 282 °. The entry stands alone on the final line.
90 °
